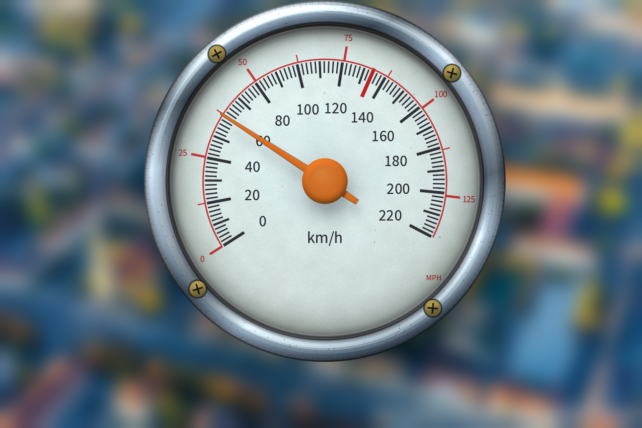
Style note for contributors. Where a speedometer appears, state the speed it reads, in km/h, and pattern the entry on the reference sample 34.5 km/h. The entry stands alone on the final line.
60 km/h
